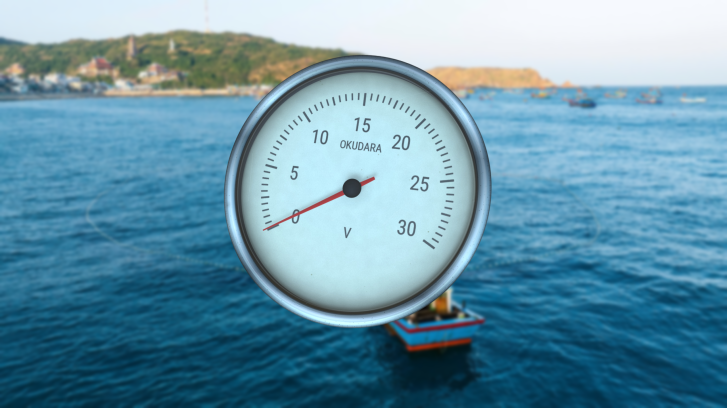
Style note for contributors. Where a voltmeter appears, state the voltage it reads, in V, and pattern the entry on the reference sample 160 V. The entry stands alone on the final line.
0 V
